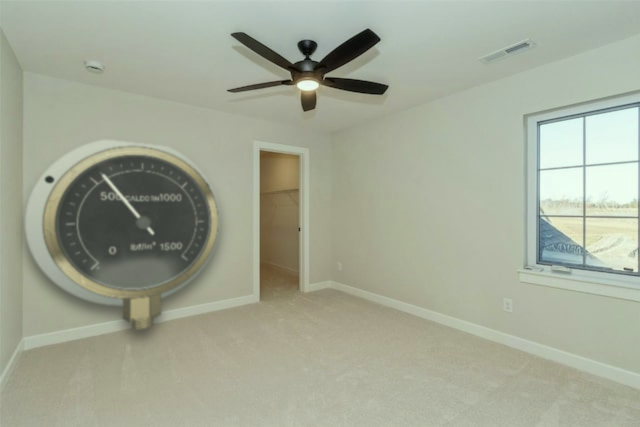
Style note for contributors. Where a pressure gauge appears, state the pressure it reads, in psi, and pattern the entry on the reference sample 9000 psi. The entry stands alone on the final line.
550 psi
